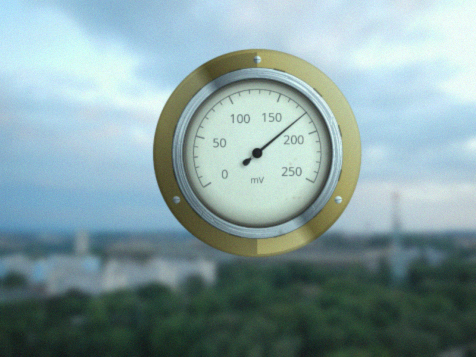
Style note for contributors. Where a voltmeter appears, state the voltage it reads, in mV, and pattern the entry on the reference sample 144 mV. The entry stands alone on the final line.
180 mV
